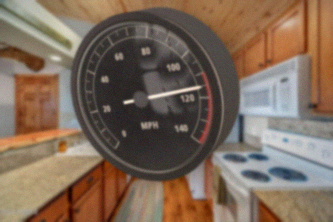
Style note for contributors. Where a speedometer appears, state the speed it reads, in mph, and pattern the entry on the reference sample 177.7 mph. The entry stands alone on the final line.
115 mph
